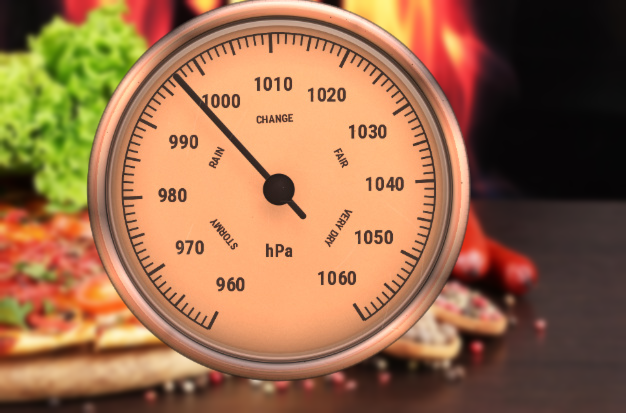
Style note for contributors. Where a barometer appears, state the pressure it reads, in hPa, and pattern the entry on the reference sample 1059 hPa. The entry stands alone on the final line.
997 hPa
